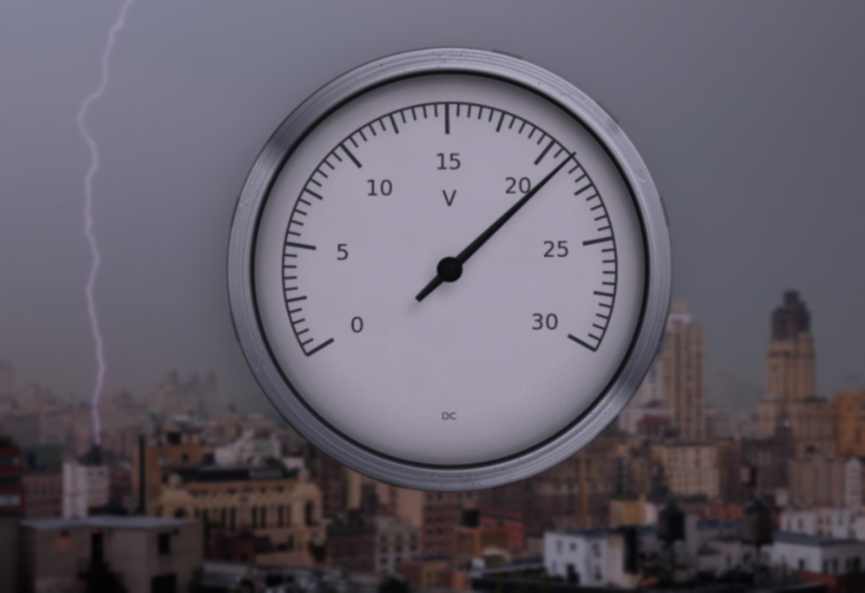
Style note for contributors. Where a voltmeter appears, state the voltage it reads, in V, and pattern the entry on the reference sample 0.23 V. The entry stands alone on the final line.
21 V
